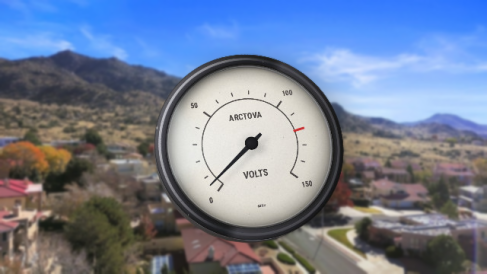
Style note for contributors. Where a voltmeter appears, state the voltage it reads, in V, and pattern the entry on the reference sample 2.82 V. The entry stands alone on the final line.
5 V
